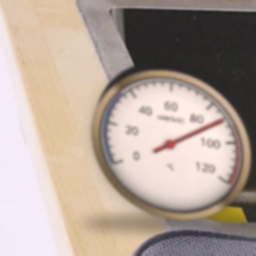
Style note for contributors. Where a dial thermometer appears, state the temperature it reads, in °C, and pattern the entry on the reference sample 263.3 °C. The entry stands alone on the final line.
88 °C
